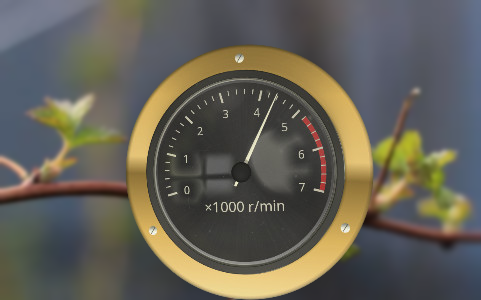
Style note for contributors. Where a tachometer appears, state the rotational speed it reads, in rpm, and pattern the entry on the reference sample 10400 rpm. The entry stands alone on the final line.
4400 rpm
